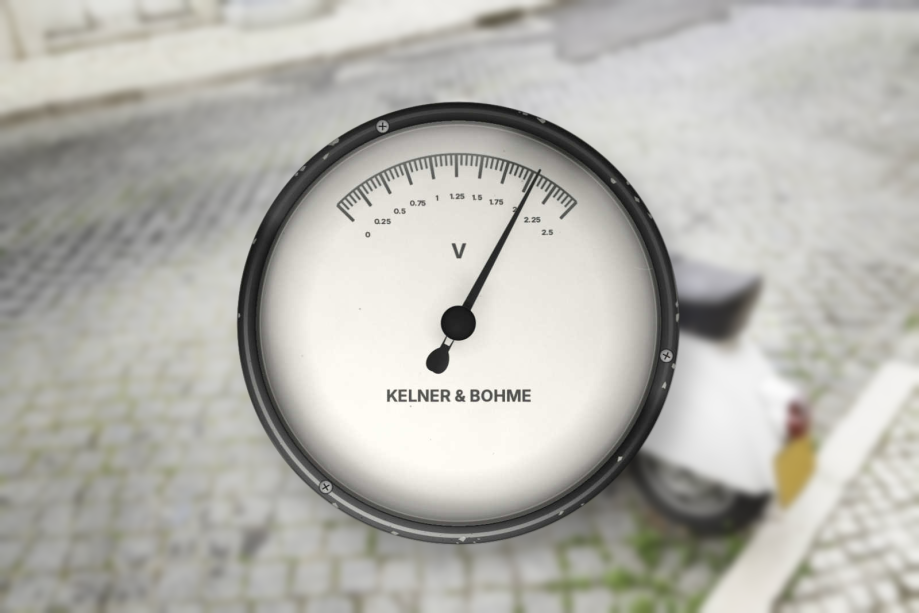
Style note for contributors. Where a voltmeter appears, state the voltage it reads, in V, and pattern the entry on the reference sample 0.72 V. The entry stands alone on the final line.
2.05 V
